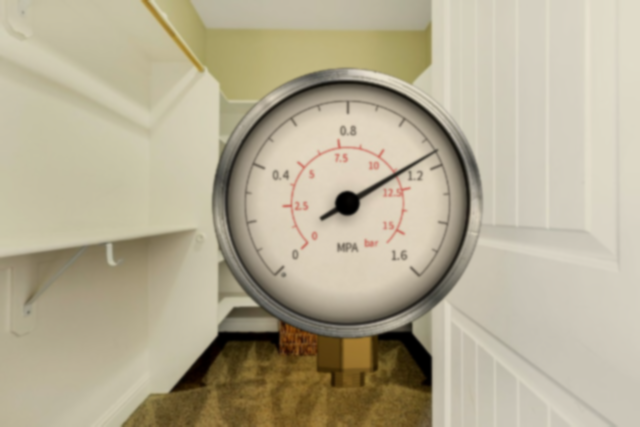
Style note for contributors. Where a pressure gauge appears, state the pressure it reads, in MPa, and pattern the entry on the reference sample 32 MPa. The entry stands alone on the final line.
1.15 MPa
